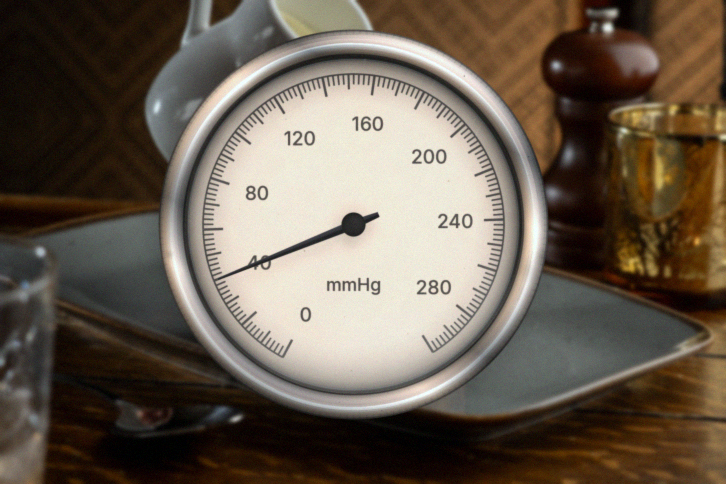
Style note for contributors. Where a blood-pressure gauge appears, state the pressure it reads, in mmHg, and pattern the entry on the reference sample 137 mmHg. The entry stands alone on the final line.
40 mmHg
